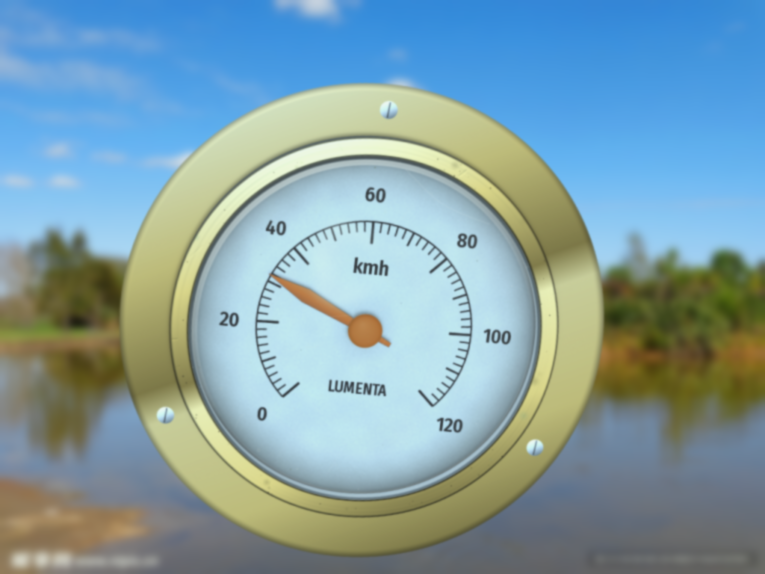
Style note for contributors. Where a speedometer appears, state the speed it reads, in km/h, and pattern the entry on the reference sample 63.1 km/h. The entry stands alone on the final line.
32 km/h
